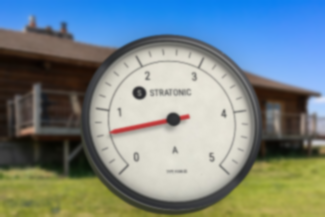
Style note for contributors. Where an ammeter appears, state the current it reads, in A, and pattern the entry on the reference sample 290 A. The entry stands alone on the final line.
0.6 A
